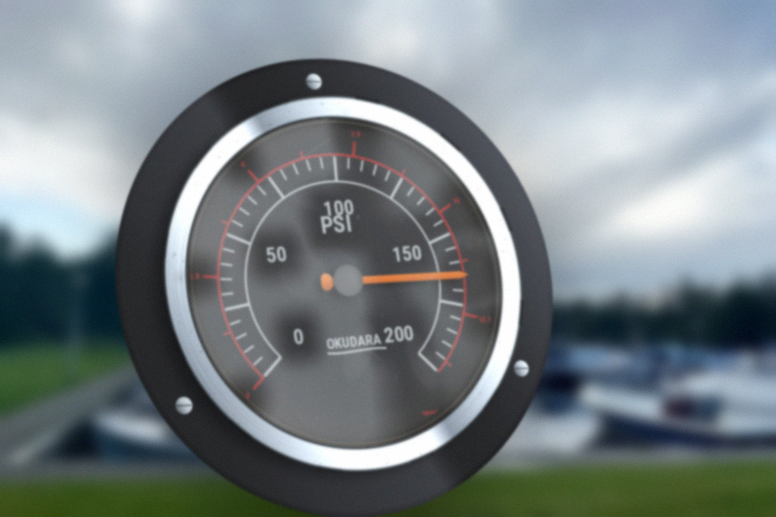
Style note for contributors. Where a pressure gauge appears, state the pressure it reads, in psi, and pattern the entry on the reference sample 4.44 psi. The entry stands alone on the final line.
165 psi
